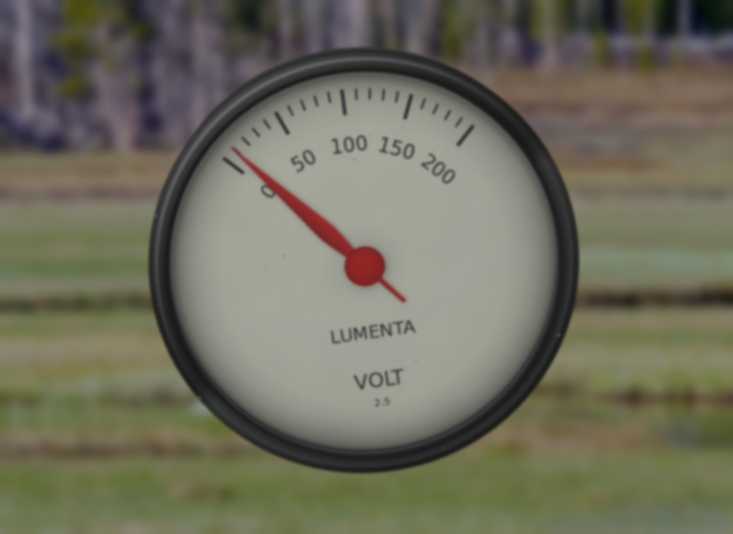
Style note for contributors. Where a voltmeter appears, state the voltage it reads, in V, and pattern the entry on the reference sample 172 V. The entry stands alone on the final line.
10 V
